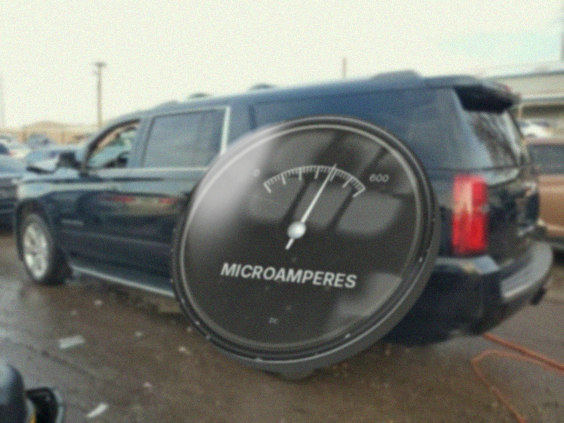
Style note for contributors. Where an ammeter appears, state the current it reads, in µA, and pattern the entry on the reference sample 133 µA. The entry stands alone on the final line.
400 µA
